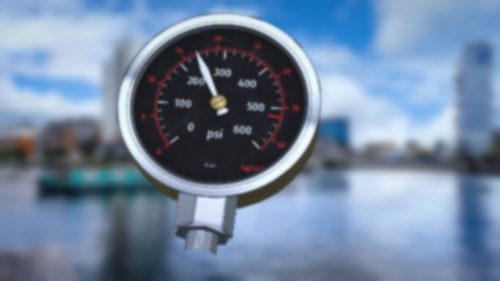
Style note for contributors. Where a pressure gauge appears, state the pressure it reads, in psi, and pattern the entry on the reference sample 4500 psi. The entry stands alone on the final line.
240 psi
